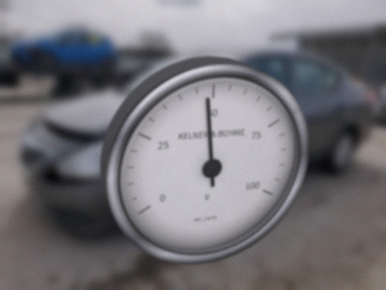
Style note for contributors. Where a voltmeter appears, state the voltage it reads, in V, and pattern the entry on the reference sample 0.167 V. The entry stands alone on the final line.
47.5 V
